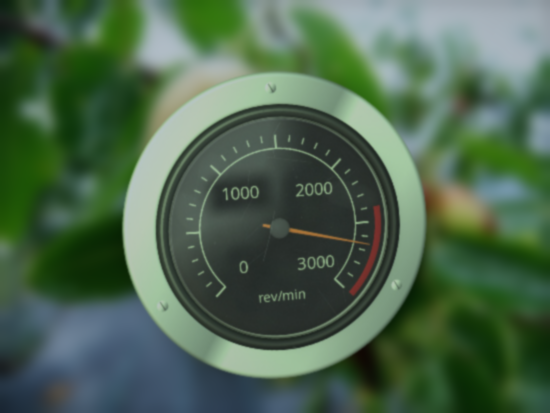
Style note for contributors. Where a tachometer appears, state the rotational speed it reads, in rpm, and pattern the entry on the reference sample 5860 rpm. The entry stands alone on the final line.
2650 rpm
